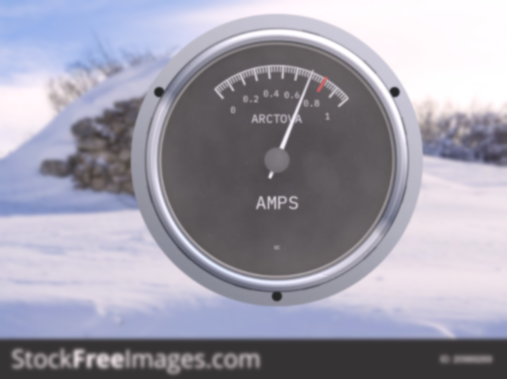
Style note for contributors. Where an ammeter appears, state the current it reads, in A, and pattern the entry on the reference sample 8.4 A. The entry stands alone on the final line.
0.7 A
